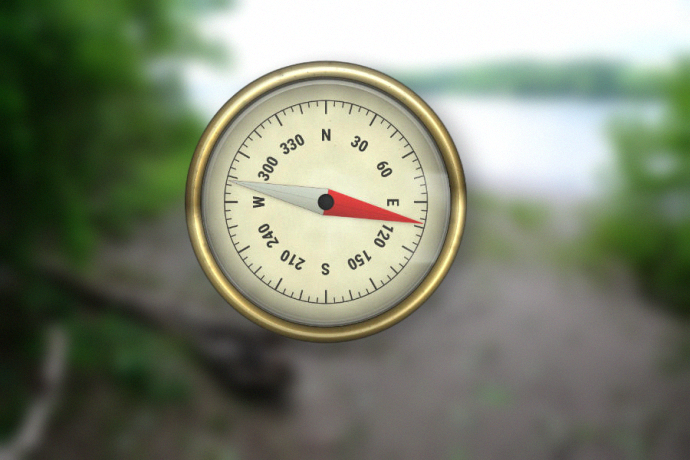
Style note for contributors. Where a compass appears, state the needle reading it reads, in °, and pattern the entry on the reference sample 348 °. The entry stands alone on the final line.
102.5 °
